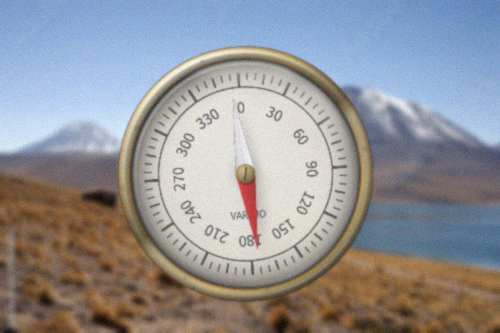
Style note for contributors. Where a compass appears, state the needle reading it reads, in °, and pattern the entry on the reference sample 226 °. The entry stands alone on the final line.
175 °
